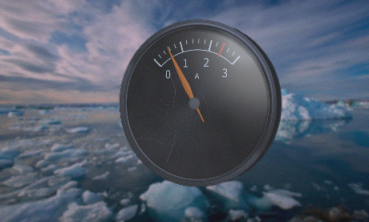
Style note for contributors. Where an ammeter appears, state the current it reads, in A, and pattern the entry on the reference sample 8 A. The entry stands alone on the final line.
0.6 A
